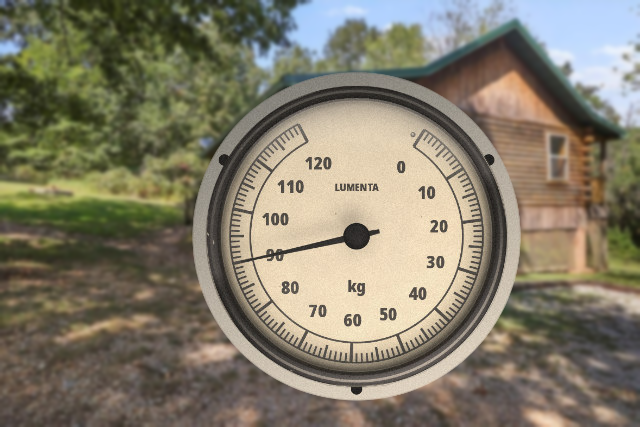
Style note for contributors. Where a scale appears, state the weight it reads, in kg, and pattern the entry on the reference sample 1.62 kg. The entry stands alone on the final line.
90 kg
